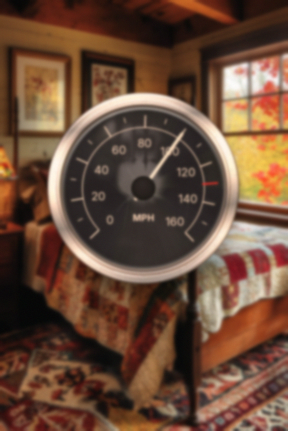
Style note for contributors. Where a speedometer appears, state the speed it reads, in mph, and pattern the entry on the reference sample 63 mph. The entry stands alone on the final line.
100 mph
